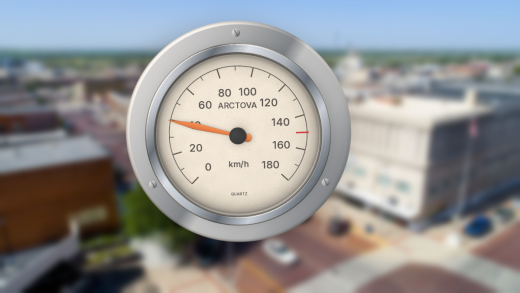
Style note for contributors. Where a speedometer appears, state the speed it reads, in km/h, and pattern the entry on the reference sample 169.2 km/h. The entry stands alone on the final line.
40 km/h
